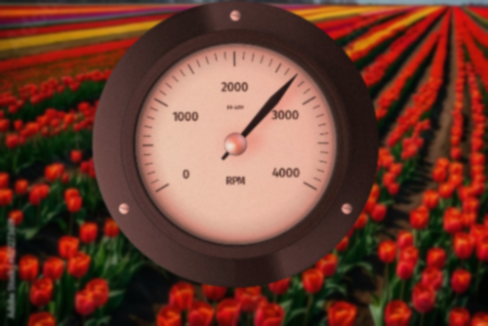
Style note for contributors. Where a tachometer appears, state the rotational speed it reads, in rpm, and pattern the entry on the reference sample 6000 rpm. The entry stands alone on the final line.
2700 rpm
